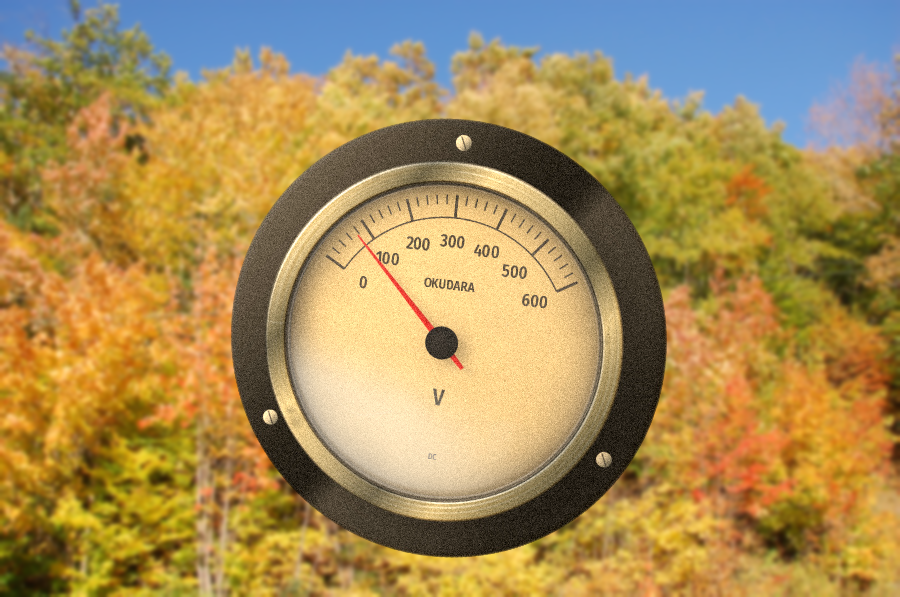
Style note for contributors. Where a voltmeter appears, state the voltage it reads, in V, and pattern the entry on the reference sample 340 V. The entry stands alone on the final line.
80 V
